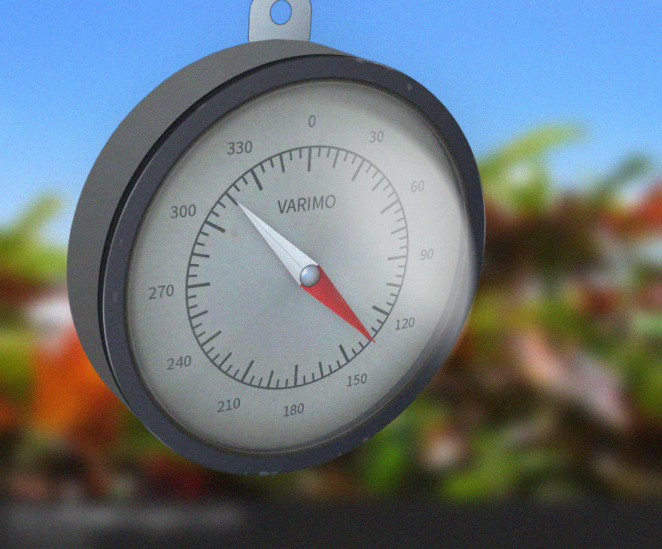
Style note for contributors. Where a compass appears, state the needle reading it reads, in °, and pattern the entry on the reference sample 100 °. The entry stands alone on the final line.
135 °
